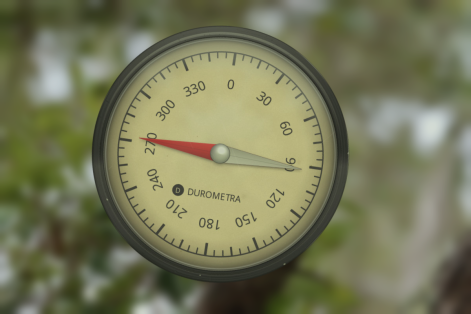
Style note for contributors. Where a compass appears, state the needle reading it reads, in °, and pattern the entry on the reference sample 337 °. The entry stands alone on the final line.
272.5 °
